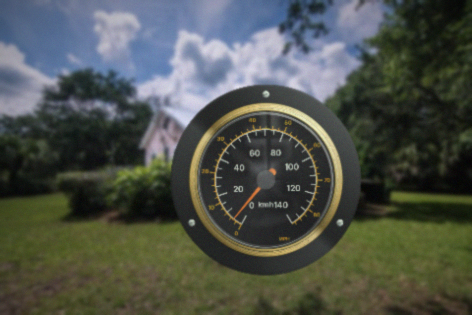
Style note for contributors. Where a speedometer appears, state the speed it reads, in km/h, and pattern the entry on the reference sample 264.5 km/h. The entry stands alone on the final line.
5 km/h
